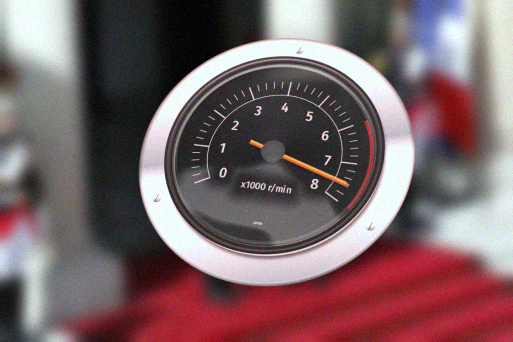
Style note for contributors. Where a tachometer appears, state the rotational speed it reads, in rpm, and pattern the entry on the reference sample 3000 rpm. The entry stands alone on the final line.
7600 rpm
